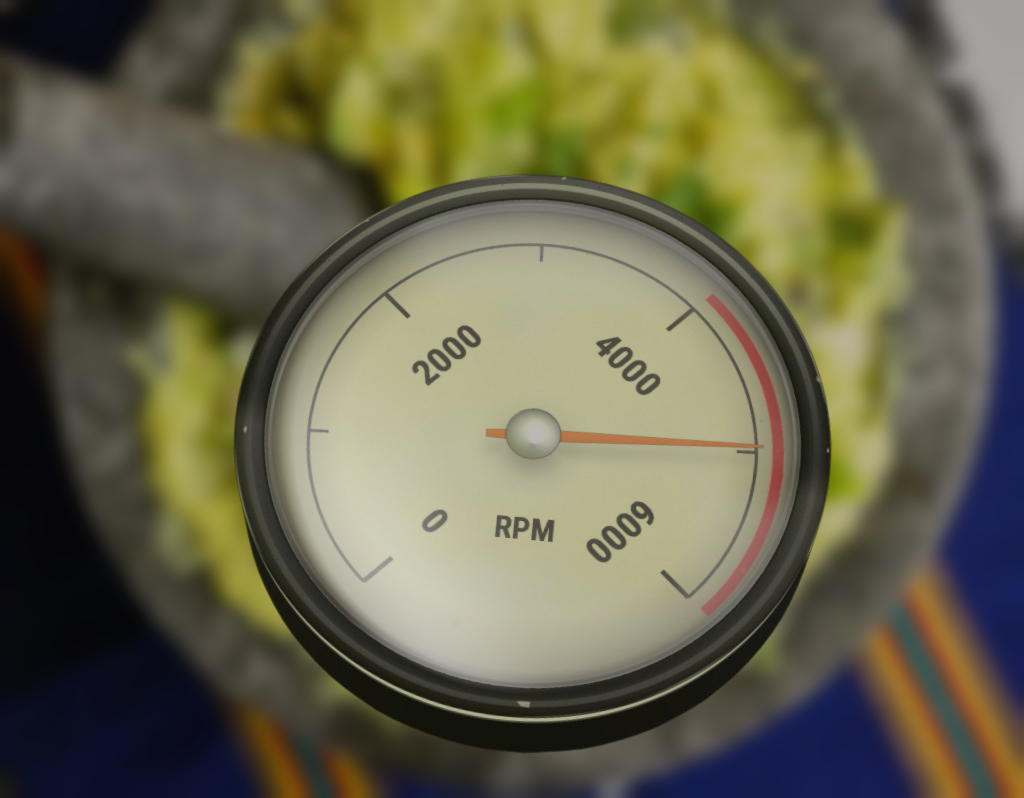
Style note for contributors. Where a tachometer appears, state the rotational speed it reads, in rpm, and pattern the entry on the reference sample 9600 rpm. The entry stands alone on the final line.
5000 rpm
